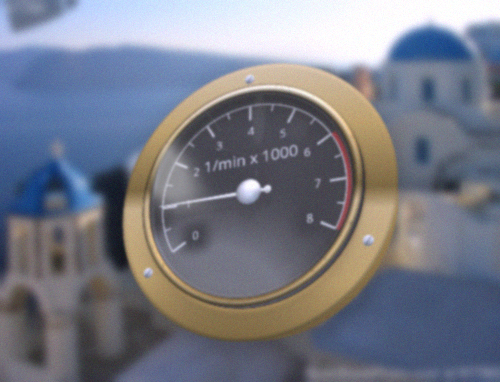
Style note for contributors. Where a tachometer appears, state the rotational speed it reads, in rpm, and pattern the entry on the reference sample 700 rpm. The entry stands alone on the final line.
1000 rpm
